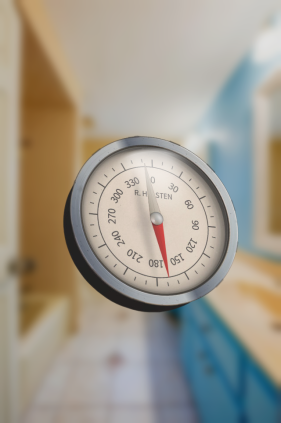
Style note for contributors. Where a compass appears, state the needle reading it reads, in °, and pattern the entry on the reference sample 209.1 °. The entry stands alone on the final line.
170 °
